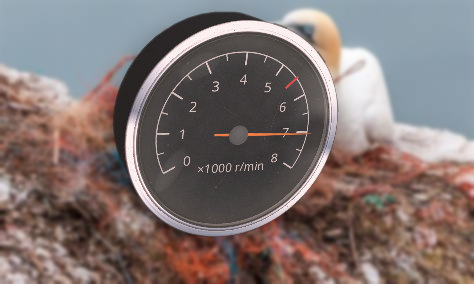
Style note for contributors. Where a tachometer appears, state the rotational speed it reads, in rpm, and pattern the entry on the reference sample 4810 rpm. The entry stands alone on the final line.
7000 rpm
